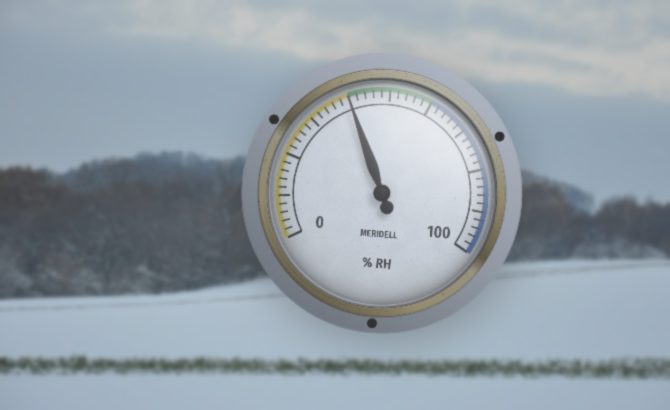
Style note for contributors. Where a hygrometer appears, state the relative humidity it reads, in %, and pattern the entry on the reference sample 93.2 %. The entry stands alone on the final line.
40 %
